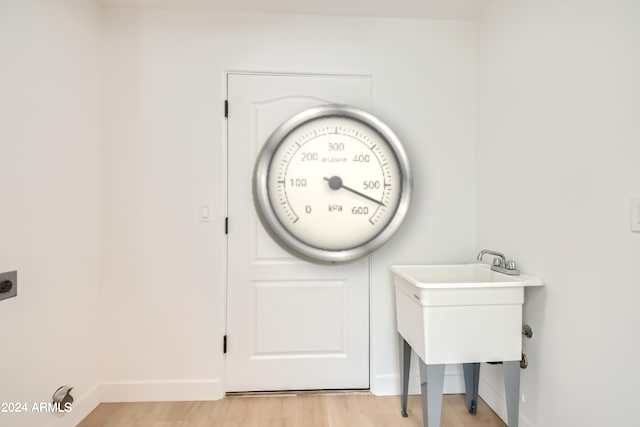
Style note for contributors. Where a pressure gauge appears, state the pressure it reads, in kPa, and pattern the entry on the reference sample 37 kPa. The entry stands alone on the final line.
550 kPa
